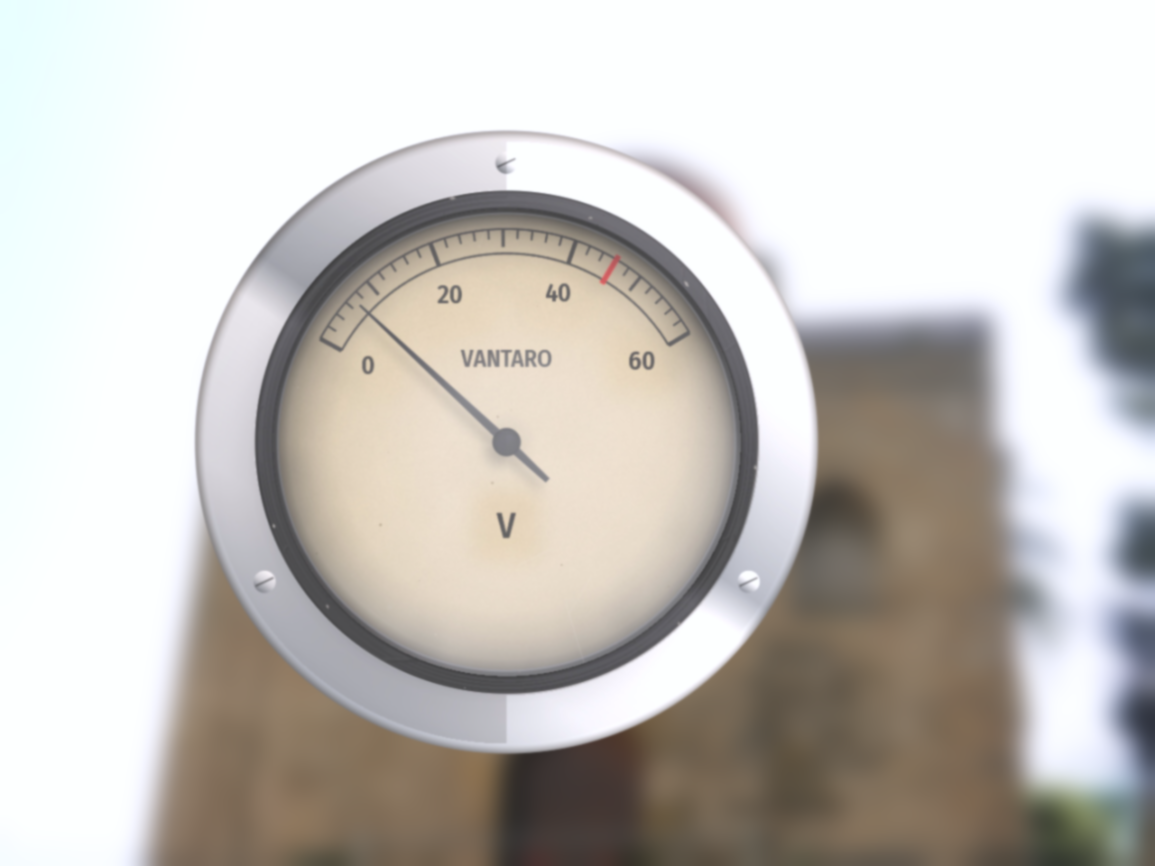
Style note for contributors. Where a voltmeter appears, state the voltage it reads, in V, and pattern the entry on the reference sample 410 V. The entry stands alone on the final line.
7 V
